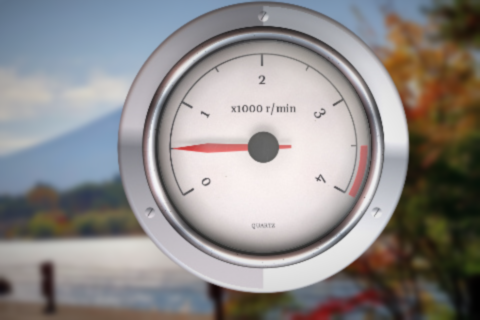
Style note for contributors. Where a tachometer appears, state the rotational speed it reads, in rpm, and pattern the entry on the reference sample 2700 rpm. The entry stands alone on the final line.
500 rpm
